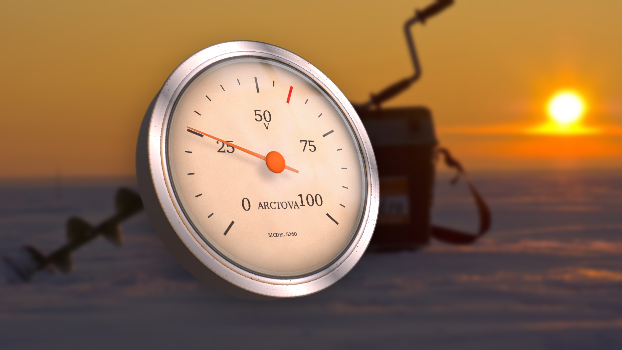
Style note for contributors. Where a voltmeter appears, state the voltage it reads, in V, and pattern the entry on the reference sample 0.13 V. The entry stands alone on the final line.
25 V
